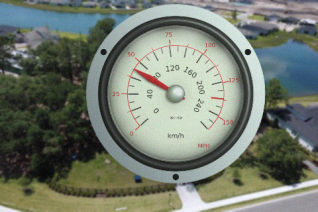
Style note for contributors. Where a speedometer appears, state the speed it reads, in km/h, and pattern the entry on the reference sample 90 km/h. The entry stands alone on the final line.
70 km/h
